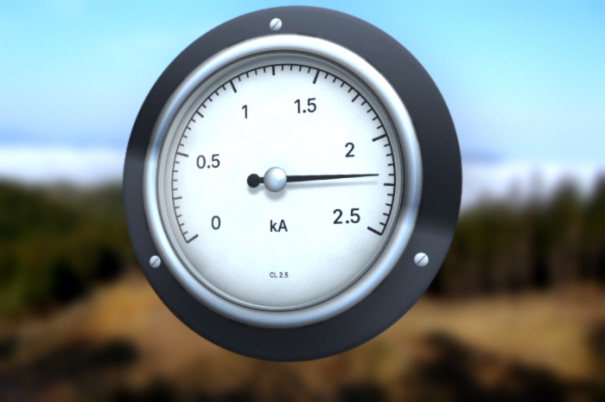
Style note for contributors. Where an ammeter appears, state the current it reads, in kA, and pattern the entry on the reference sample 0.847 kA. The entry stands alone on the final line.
2.2 kA
